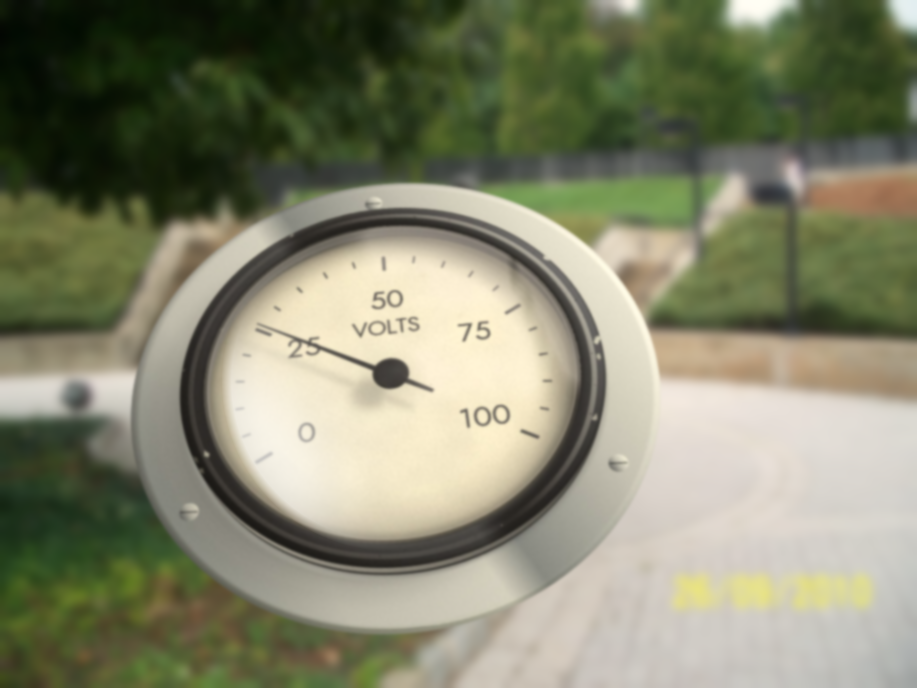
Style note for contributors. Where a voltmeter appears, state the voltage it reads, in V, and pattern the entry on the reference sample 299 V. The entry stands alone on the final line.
25 V
